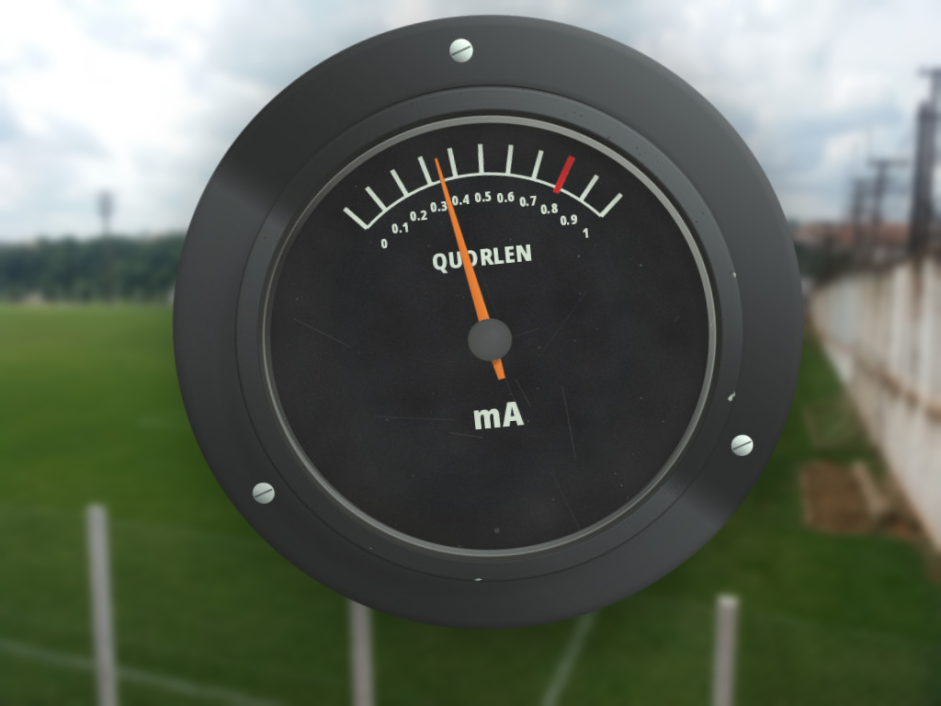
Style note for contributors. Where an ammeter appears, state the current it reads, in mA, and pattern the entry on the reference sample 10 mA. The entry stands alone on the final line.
0.35 mA
